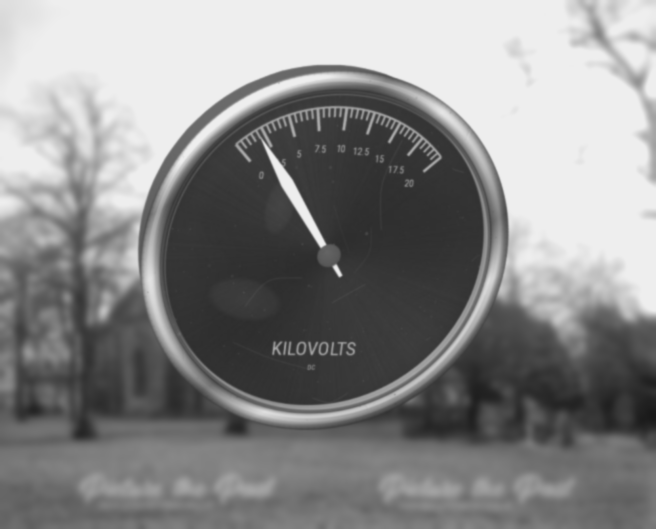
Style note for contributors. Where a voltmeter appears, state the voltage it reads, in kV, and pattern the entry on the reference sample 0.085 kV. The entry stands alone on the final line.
2 kV
